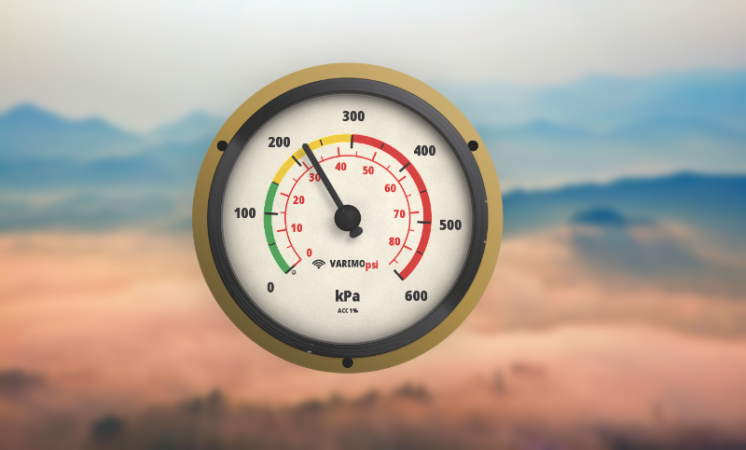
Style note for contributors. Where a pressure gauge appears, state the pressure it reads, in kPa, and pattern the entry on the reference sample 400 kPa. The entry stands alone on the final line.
225 kPa
